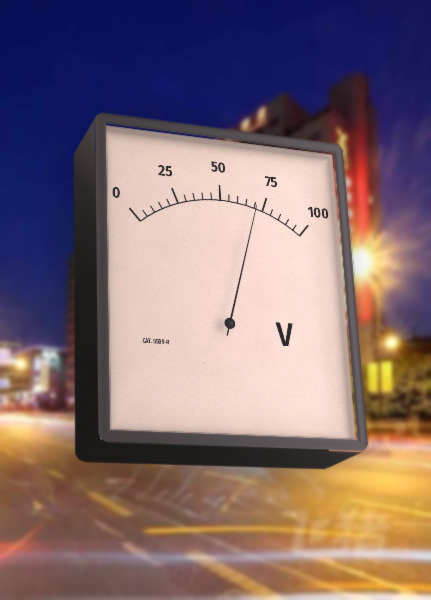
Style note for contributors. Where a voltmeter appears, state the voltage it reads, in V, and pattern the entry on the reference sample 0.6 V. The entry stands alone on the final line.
70 V
